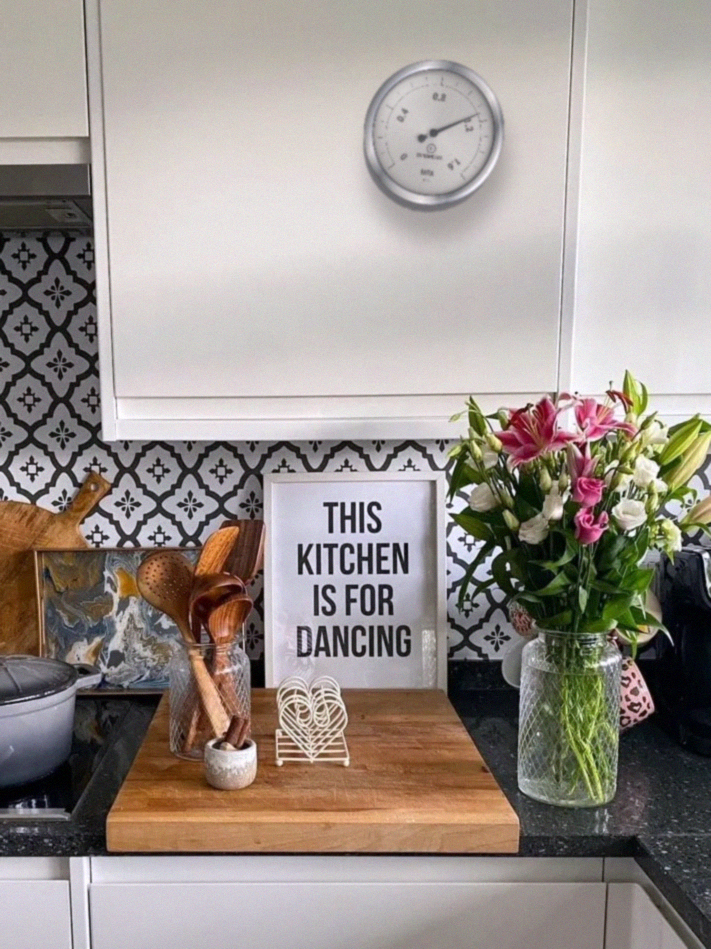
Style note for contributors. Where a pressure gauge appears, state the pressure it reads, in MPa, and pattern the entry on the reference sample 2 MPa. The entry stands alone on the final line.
1.15 MPa
